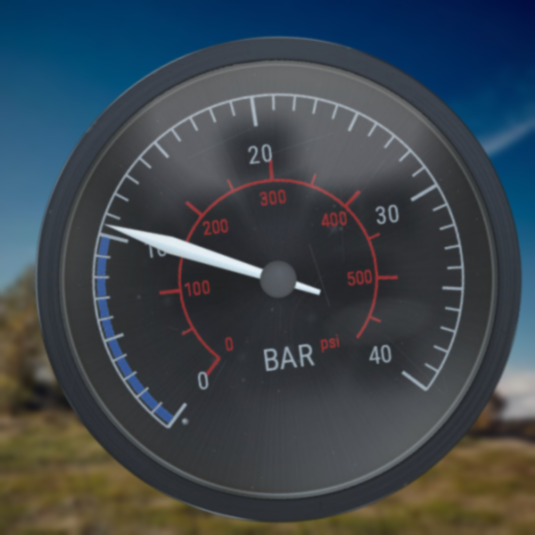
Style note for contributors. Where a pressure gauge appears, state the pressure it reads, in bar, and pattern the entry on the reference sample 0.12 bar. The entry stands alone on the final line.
10.5 bar
